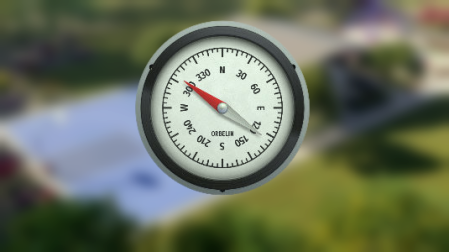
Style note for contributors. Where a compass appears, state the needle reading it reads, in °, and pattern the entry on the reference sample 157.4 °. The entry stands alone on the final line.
305 °
